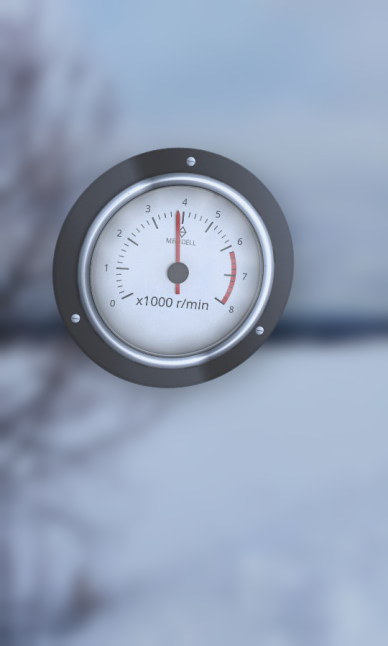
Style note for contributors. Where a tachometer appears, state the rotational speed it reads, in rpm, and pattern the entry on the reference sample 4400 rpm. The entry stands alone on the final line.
3800 rpm
